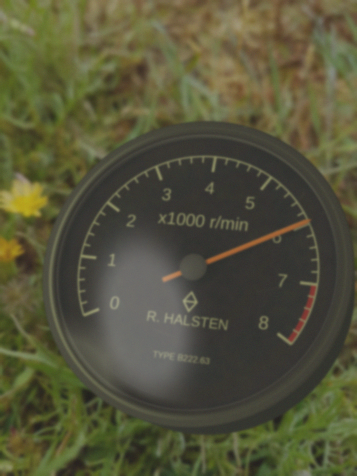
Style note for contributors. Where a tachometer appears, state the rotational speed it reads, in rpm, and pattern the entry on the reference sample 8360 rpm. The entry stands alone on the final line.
6000 rpm
